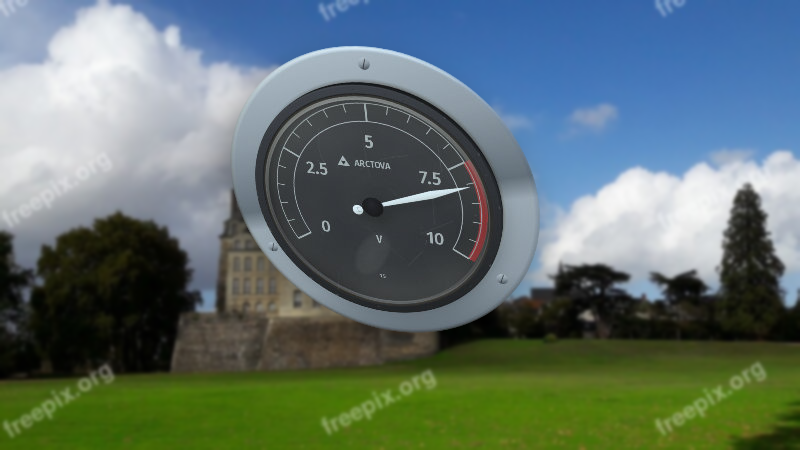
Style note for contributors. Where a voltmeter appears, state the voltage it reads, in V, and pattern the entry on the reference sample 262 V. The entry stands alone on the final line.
8 V
